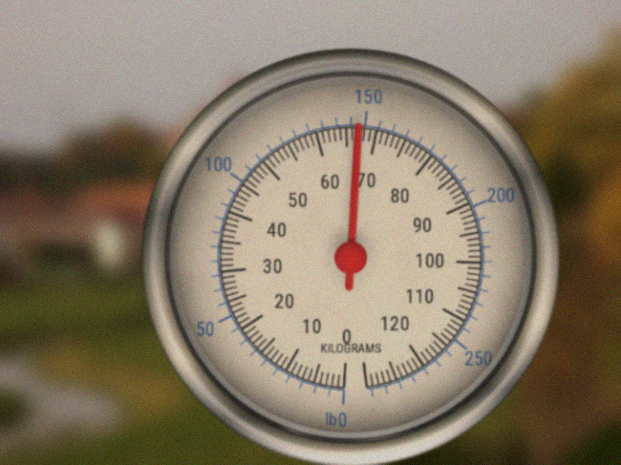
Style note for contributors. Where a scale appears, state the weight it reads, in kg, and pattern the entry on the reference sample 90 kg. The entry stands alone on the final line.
67 kg
